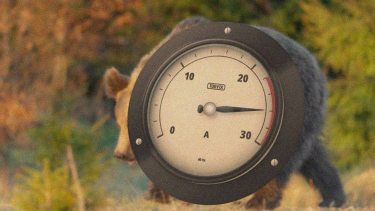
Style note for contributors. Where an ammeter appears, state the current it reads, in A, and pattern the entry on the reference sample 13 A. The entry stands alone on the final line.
26 A
